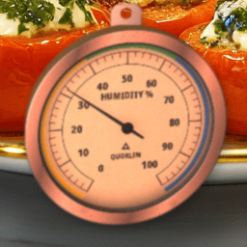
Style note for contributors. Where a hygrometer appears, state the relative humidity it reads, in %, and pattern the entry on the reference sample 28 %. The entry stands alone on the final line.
32 %
